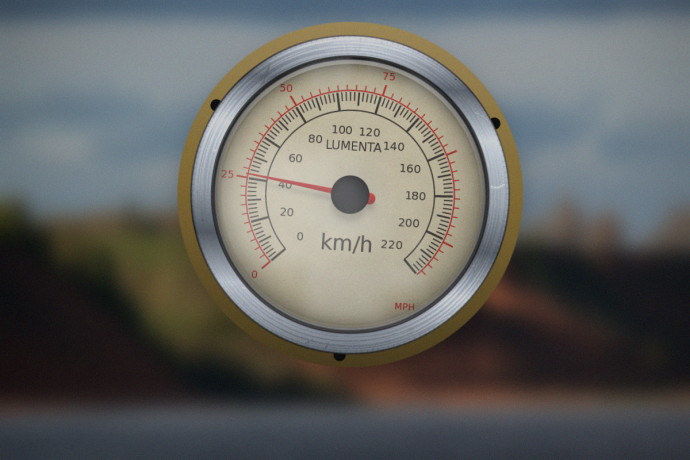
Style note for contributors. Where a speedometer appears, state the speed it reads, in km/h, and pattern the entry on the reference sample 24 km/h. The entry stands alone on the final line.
42 km/h
